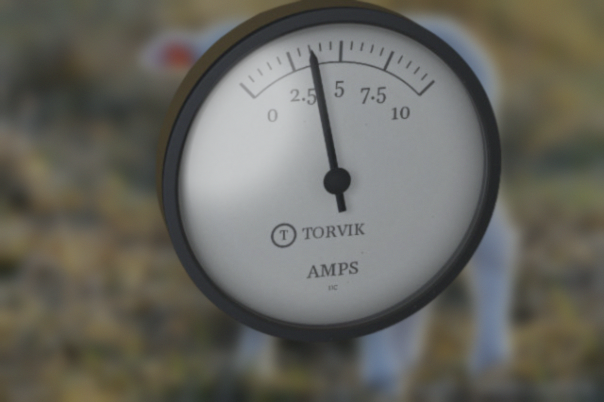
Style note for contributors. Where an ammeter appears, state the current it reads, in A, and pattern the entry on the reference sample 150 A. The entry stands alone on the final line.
3.5 A
